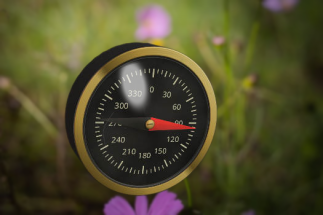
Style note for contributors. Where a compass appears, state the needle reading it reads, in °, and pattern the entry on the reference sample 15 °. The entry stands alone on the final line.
95 °
